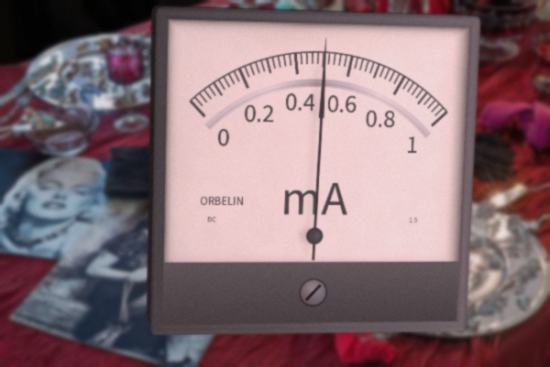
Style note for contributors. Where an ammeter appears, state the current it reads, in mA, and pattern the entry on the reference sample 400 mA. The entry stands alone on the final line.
0.5 mA
